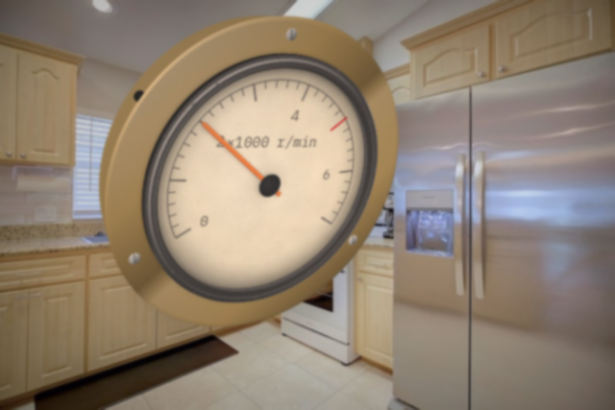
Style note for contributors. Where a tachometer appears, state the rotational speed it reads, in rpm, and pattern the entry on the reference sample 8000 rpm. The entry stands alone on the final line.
2000 rpm
